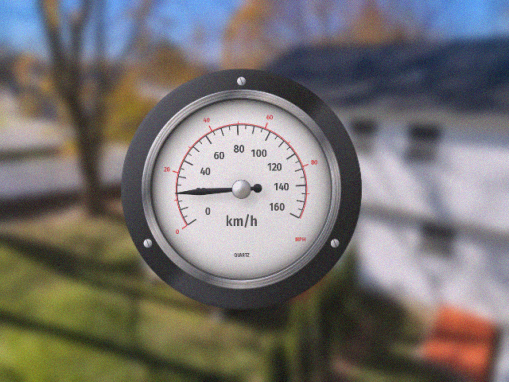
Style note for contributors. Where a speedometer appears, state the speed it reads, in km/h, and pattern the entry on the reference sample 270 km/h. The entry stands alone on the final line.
20 km/h
